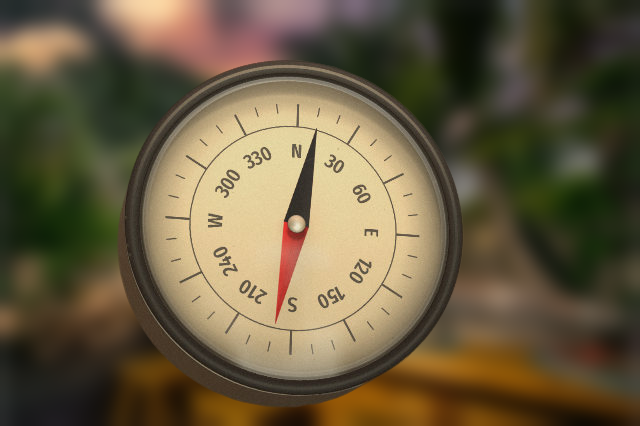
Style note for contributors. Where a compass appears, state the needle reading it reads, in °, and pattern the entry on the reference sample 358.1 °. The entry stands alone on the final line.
190 °
